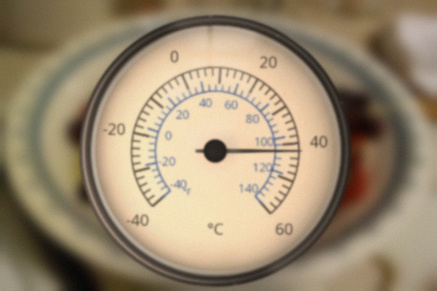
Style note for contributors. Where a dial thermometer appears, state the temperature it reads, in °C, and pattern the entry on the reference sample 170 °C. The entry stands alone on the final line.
42 °C
